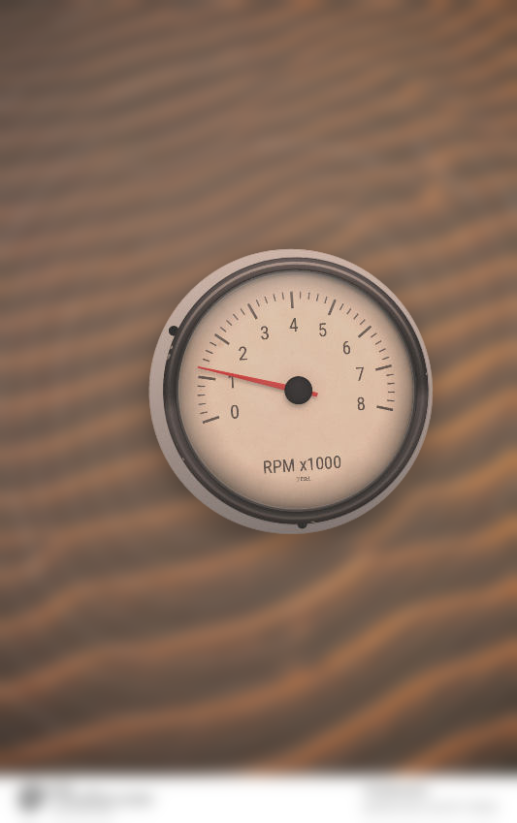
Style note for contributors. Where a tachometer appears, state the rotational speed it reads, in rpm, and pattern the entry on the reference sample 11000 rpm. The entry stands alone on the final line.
1200 rpm
